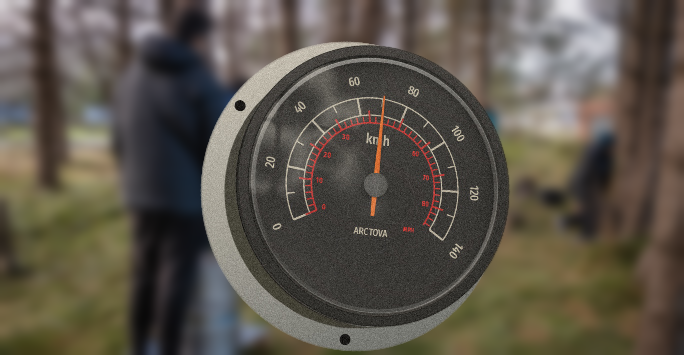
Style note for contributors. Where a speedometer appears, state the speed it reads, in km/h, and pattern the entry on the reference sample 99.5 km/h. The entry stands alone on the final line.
70 km/h
